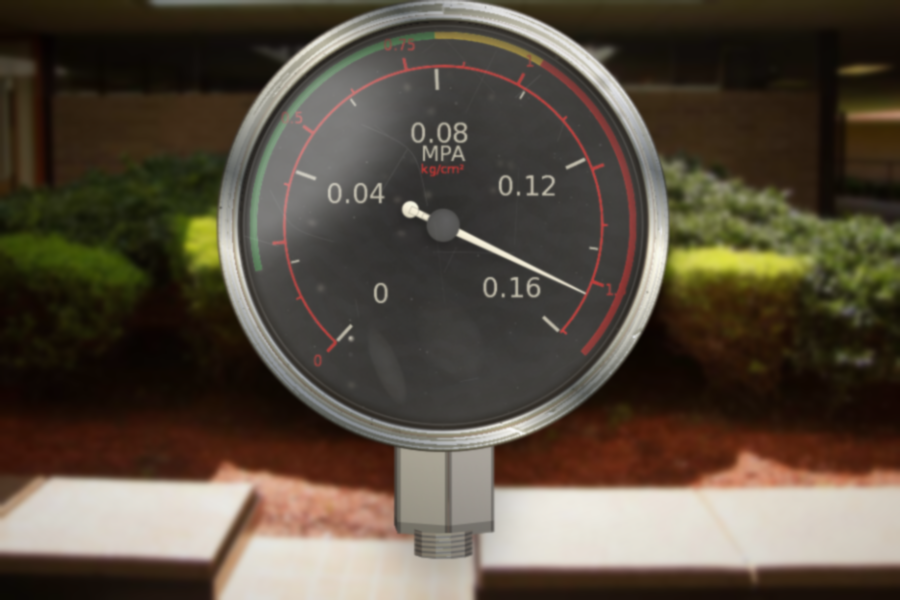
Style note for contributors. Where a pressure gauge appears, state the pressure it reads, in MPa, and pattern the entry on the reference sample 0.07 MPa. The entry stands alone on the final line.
0.15 MPa
